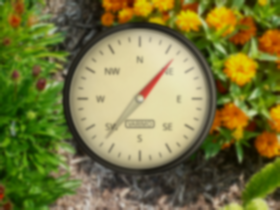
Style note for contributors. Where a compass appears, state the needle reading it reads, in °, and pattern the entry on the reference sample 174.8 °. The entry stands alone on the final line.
40 °
